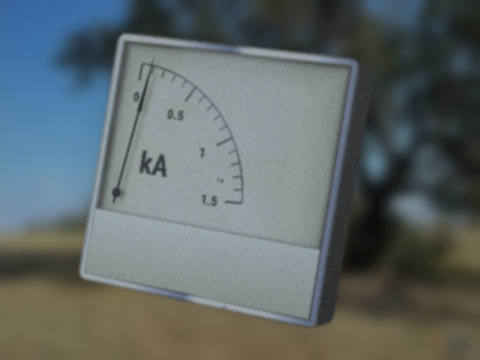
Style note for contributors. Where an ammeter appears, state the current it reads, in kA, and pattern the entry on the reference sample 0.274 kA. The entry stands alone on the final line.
0.1 kA
